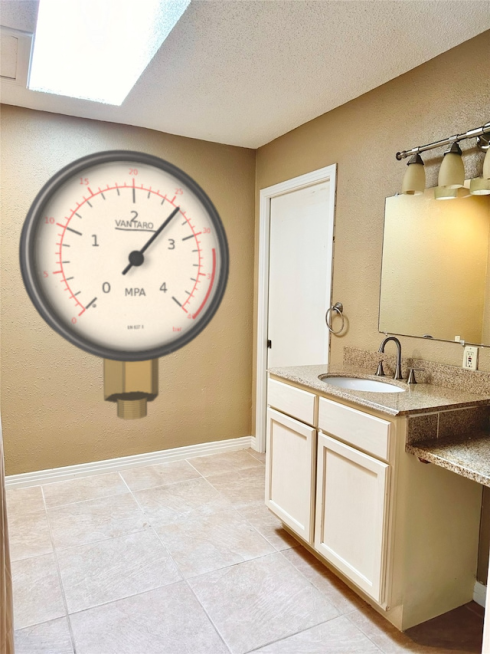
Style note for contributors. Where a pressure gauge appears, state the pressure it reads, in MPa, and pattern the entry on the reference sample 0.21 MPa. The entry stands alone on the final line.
2.6 MPa
